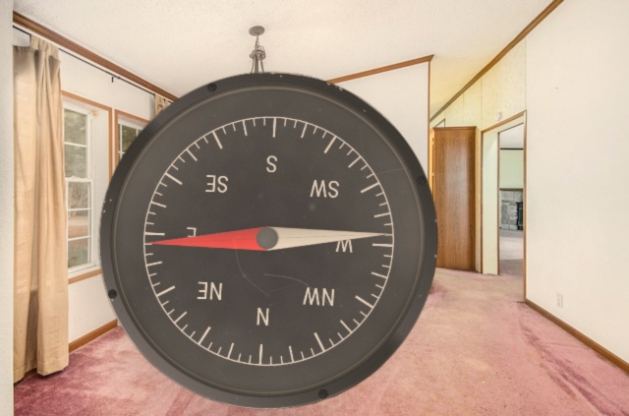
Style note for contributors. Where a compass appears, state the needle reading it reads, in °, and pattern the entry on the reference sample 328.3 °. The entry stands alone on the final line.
85 °
